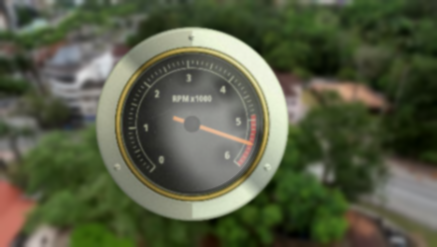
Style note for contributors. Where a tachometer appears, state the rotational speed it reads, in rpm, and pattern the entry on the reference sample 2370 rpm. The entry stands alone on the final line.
5500 rpm
